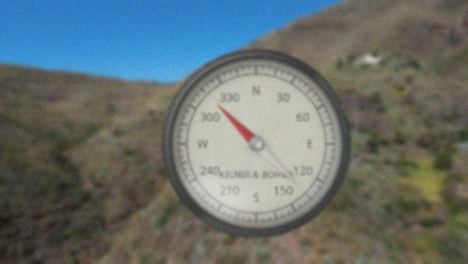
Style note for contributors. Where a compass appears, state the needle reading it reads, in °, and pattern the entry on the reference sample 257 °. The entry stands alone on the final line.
315 °
